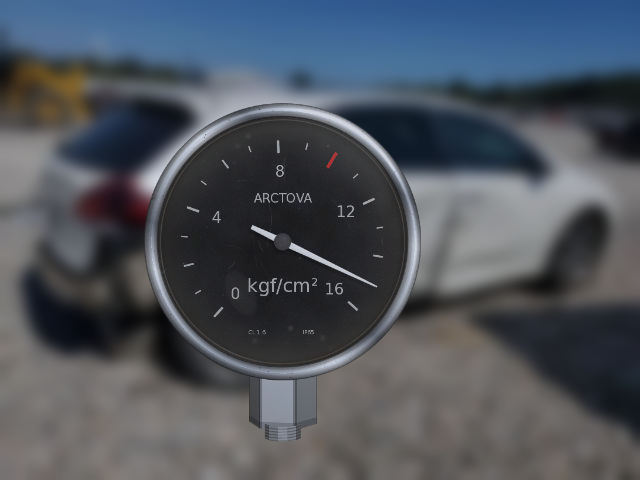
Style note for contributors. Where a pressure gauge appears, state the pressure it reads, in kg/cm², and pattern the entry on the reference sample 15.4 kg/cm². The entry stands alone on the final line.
15 kg/cm²
